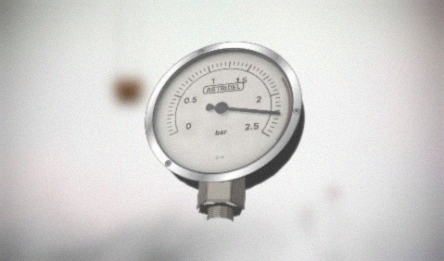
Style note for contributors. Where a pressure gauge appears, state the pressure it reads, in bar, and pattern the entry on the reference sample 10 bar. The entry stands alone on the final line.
2.25 bar
